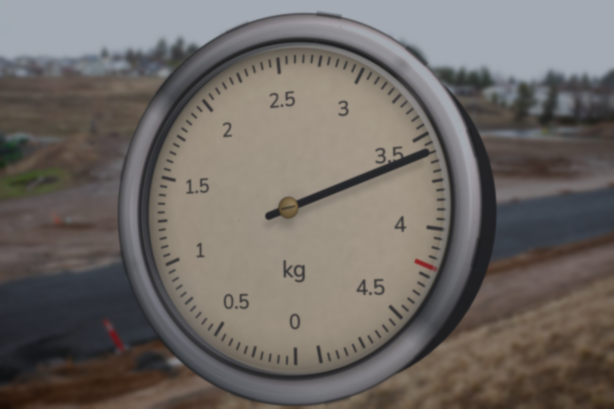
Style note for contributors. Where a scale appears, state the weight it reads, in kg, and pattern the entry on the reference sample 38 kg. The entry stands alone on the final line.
3.6 kg
